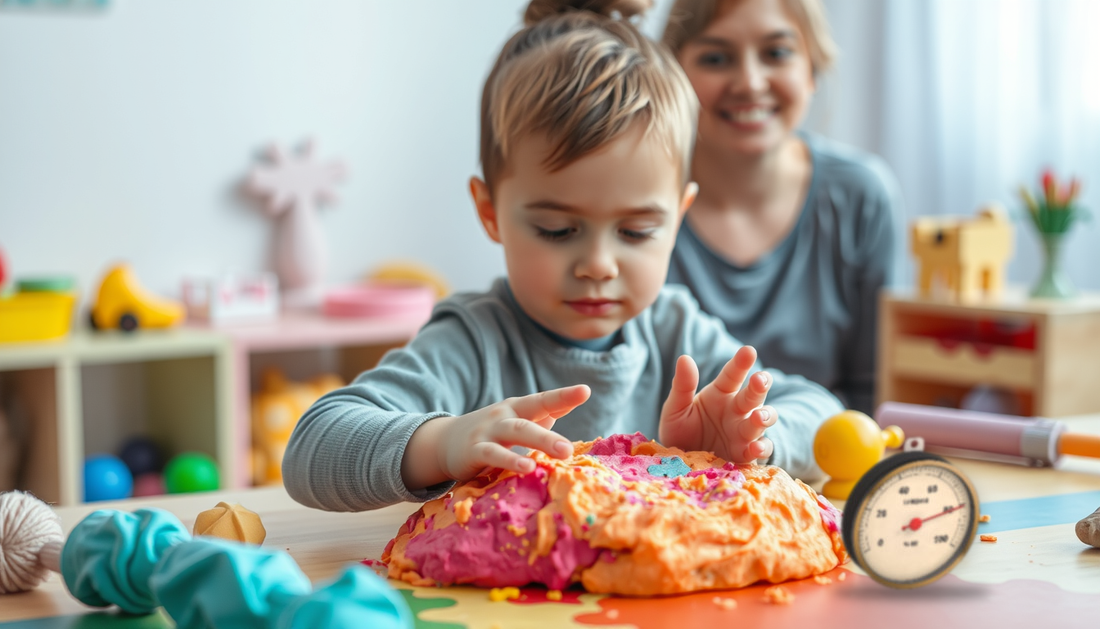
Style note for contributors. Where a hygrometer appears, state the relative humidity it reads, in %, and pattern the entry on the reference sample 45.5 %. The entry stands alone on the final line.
80 %
